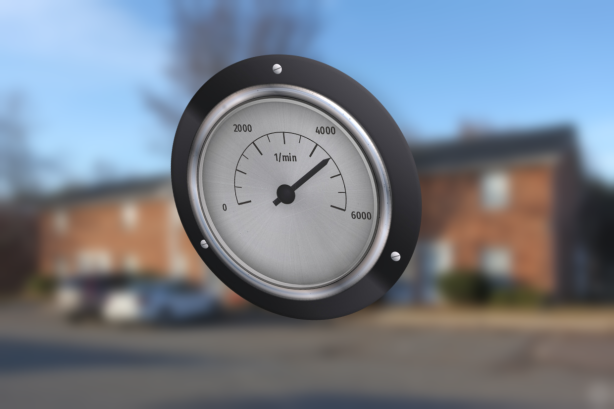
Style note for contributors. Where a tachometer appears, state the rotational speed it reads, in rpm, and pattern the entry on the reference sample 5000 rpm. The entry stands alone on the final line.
4500 rpm
